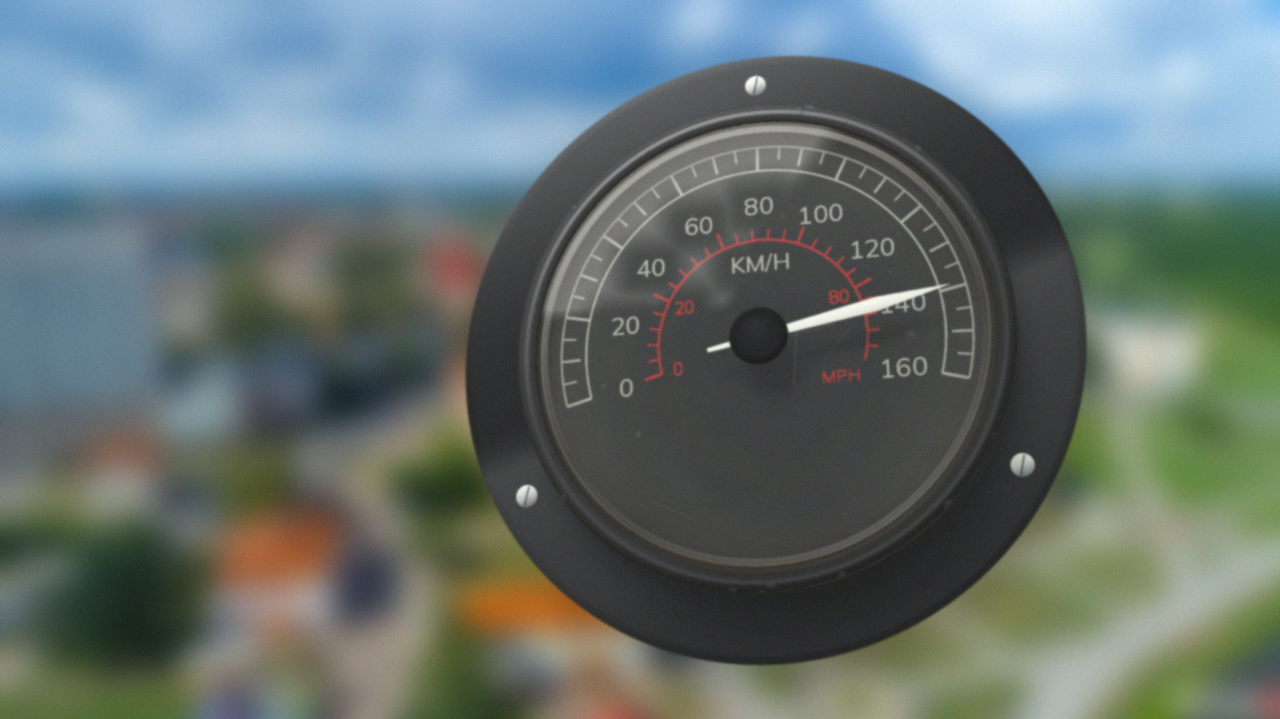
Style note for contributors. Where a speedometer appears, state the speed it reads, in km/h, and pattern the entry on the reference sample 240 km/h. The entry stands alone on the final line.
140 km/h
